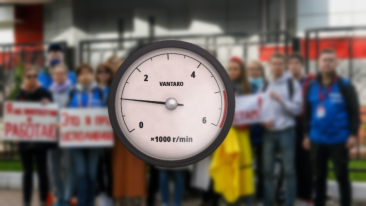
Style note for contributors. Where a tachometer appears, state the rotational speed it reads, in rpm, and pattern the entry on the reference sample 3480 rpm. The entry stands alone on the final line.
1000 rpm
